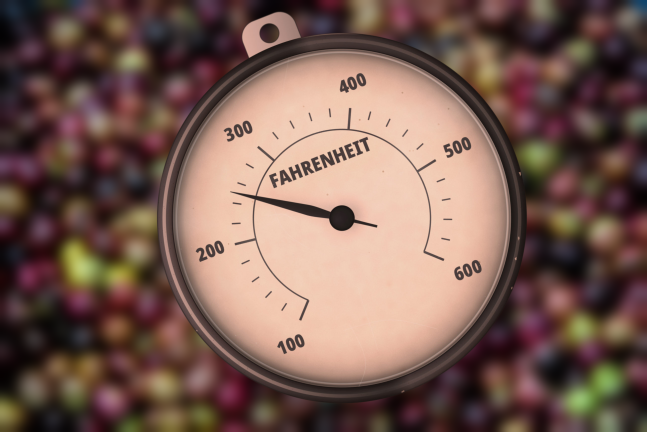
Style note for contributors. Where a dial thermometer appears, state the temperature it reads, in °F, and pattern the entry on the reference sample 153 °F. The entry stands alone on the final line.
250 °F
